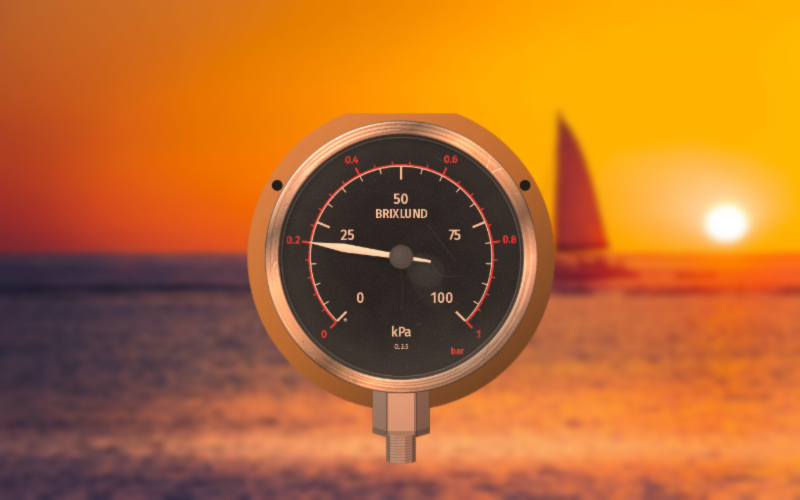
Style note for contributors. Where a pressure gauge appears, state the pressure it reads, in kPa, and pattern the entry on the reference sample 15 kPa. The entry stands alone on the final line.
20 kPa
